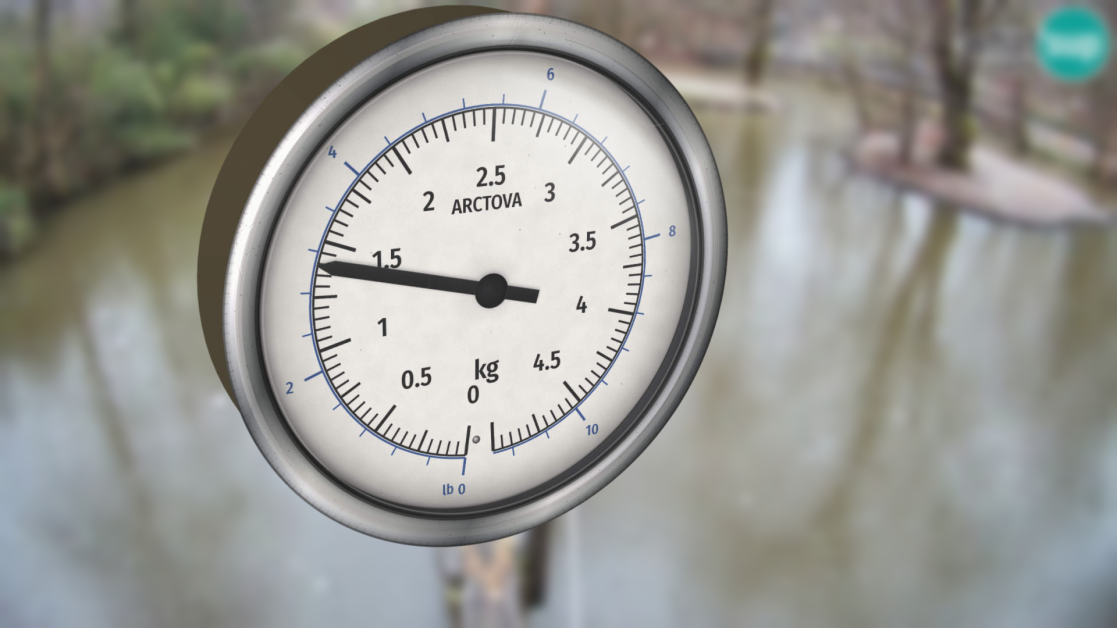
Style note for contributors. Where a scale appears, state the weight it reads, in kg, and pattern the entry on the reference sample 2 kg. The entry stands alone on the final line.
1.4 kg
